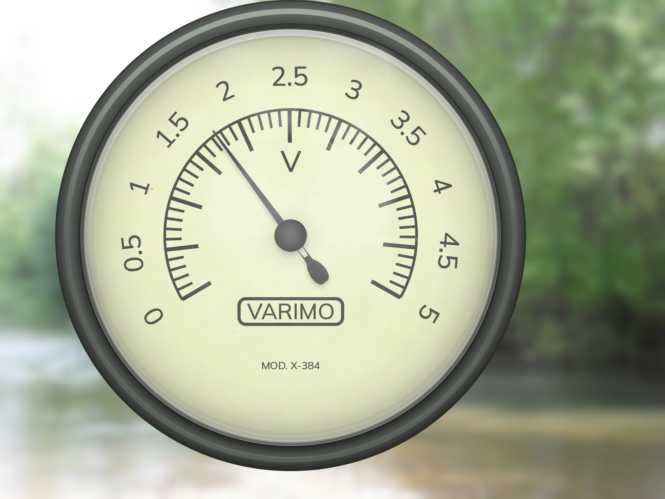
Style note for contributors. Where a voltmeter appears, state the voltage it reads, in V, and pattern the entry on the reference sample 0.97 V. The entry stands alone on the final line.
1.75 V
